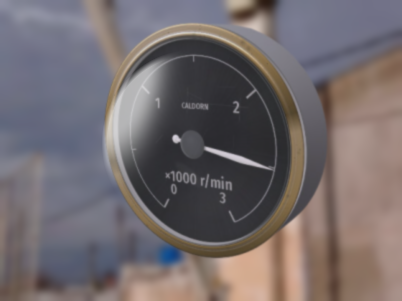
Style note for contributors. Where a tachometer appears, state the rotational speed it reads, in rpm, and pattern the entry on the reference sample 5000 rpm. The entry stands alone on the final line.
2500 rpm
